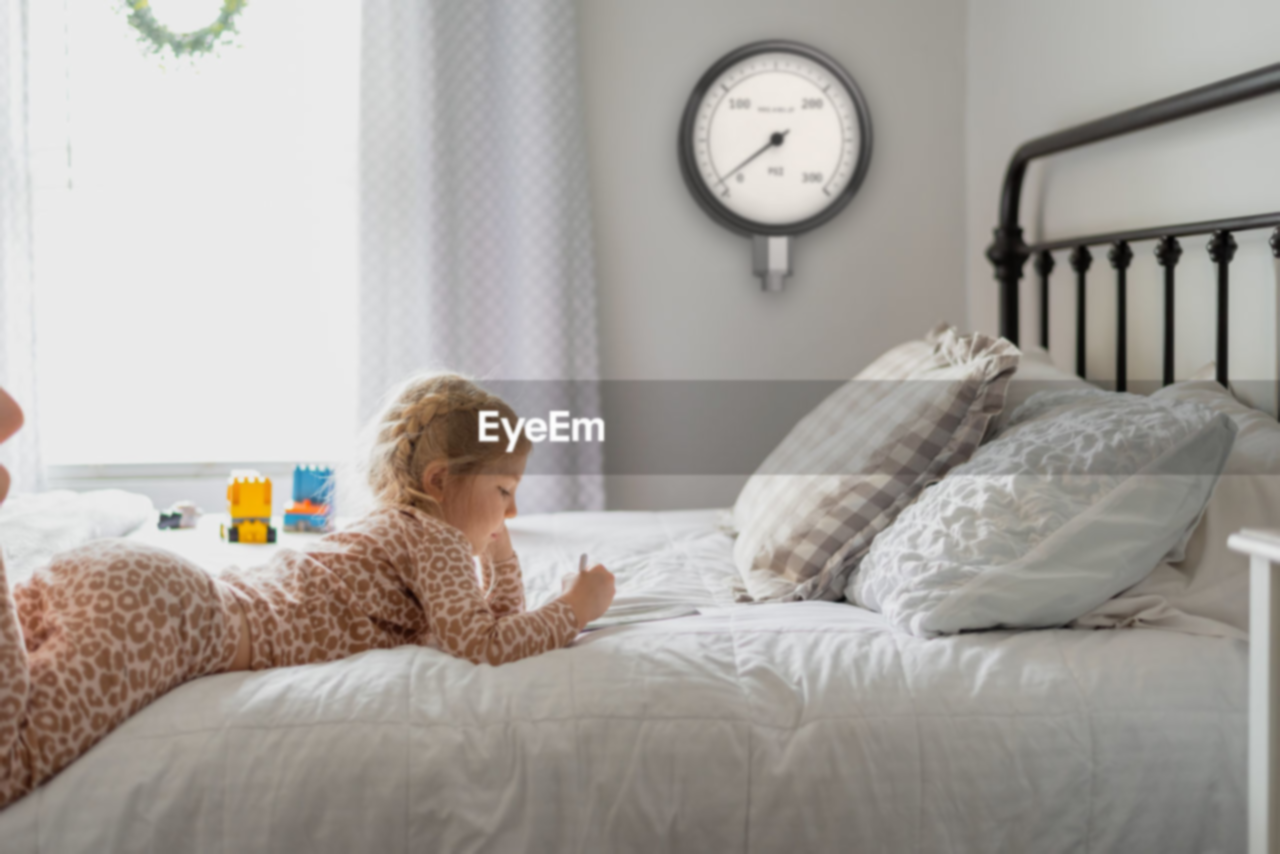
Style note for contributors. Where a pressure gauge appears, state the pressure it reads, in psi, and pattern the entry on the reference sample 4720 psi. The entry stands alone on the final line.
10 psi
